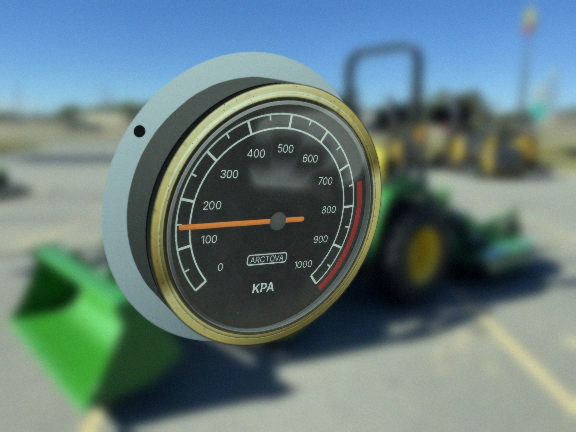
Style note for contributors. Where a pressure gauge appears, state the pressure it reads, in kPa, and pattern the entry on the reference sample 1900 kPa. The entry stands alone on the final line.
150 kPa
